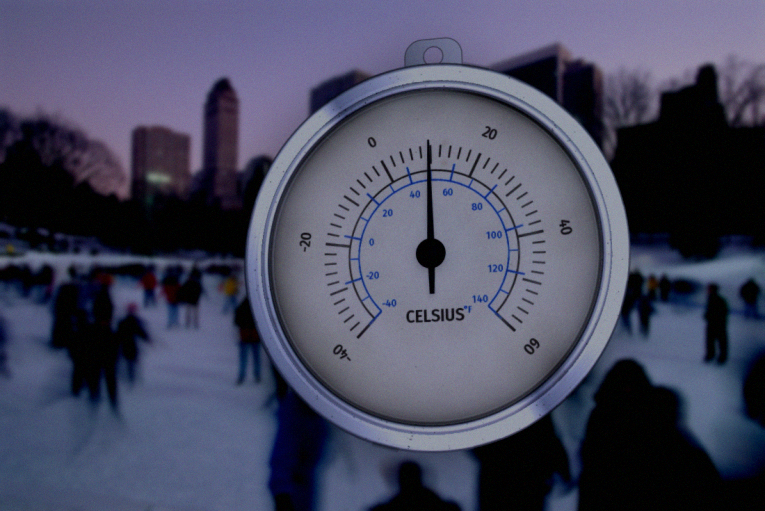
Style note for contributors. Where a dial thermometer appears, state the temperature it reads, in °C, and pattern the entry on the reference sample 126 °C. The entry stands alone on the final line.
10 °C
